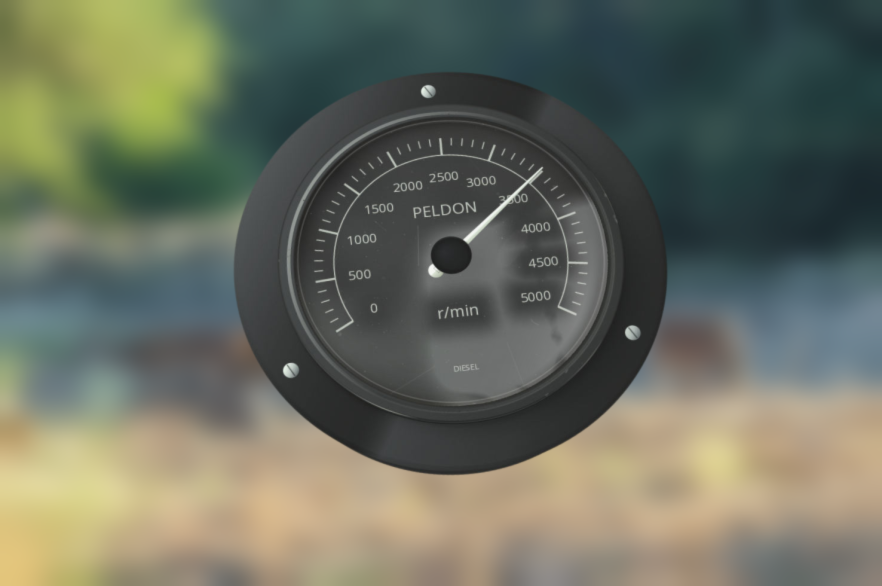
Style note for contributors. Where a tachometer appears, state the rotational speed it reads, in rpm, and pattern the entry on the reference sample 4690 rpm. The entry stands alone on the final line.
3500 rpm
